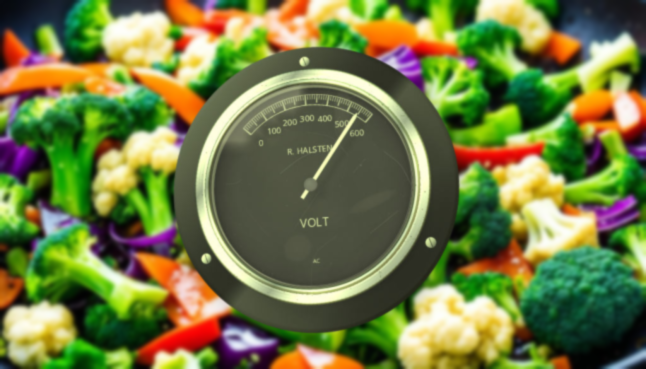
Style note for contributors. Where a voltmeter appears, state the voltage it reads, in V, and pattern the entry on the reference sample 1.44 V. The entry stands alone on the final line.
550 V
